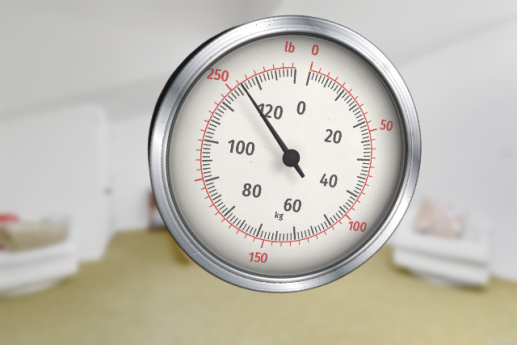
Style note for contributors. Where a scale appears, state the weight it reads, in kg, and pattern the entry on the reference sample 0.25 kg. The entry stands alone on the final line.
116 kg
